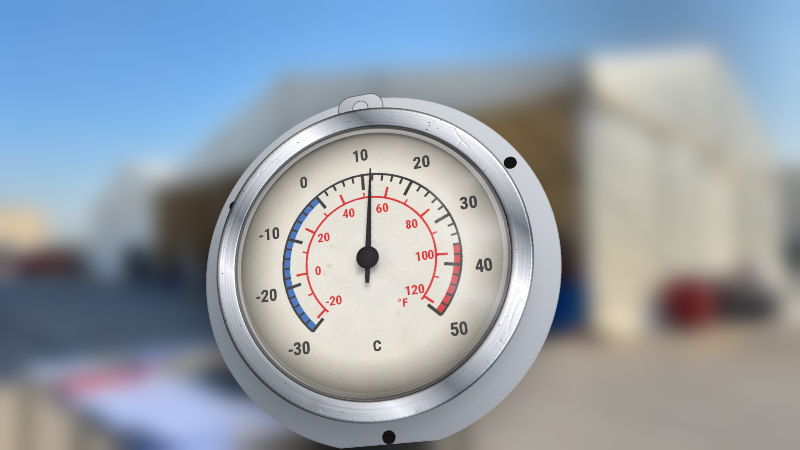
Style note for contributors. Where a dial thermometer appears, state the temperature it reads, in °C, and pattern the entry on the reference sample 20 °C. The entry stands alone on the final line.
12 °C
